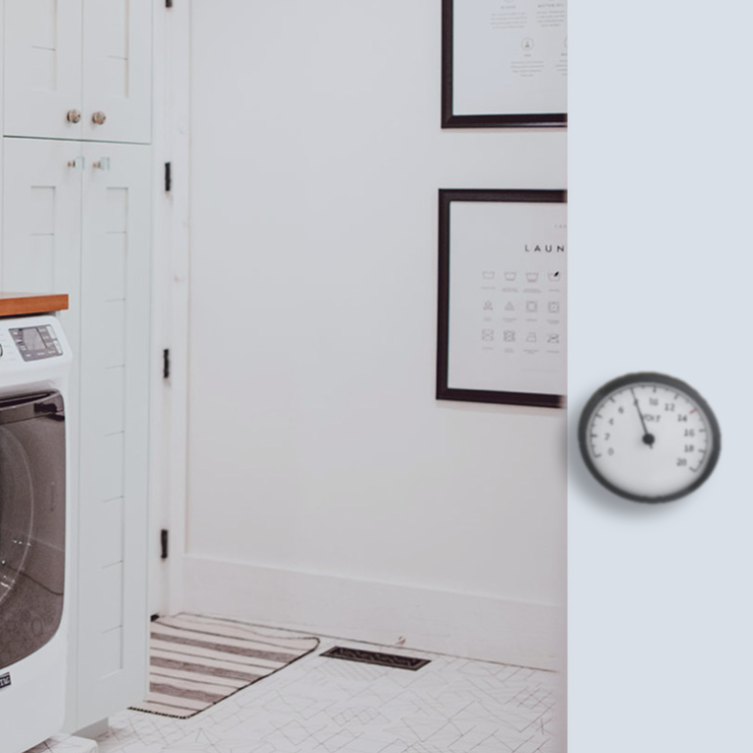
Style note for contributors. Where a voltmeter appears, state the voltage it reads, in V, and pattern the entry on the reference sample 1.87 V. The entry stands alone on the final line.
8 V
